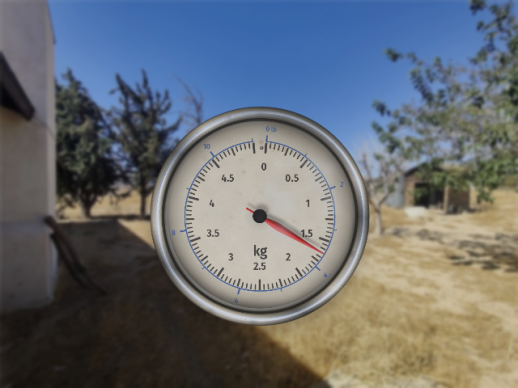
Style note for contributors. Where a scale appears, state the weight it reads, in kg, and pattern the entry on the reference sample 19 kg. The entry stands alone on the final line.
1.65 kg
